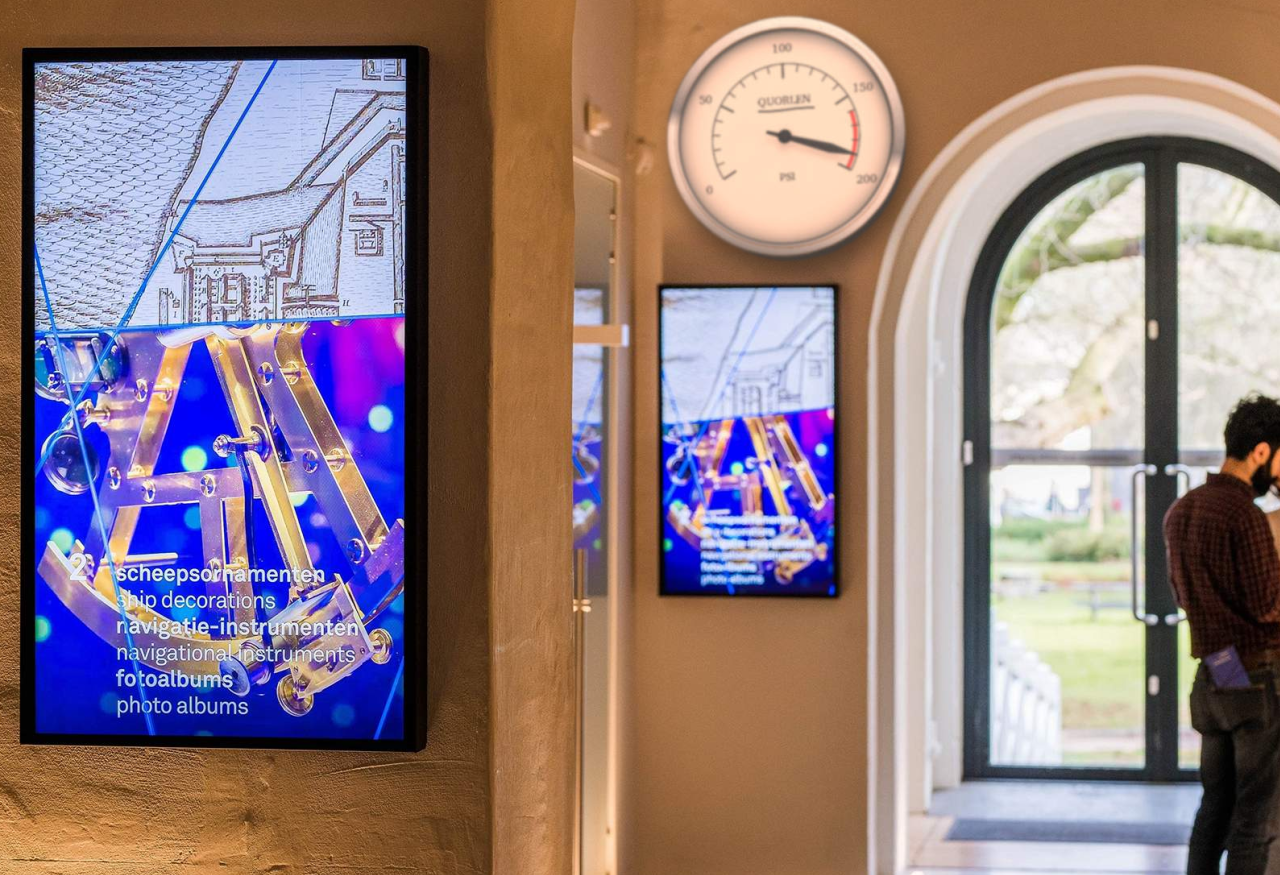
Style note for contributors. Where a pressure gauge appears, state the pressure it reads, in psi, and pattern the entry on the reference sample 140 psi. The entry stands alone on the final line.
190 psi
